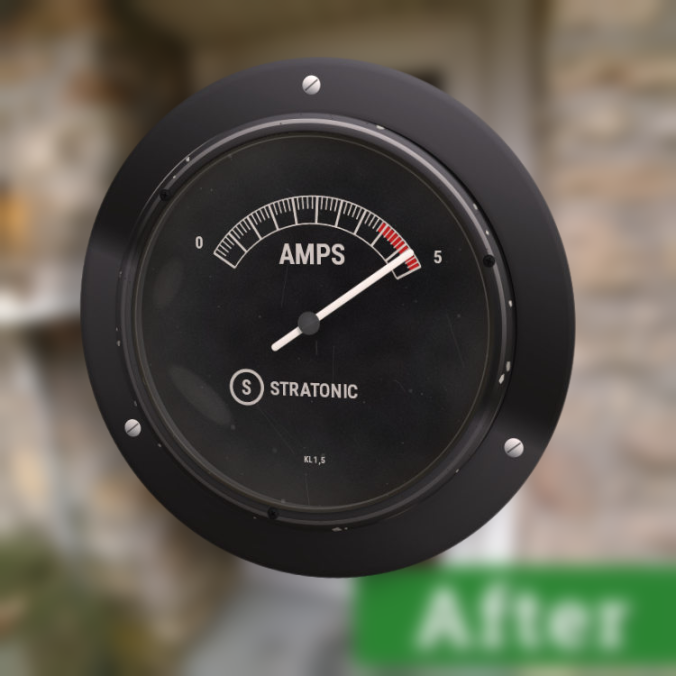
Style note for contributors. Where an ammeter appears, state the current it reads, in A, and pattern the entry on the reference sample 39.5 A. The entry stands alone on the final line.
4.7 A
